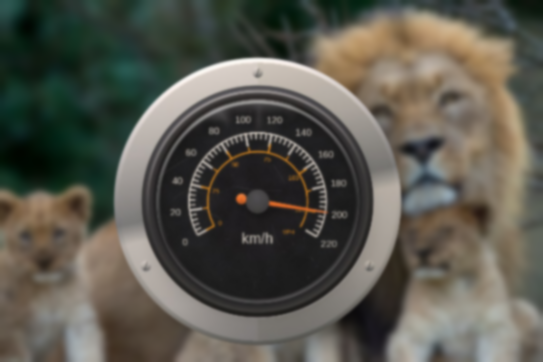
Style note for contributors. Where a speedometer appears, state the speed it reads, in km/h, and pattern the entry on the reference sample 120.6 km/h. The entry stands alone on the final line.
200 km/h
